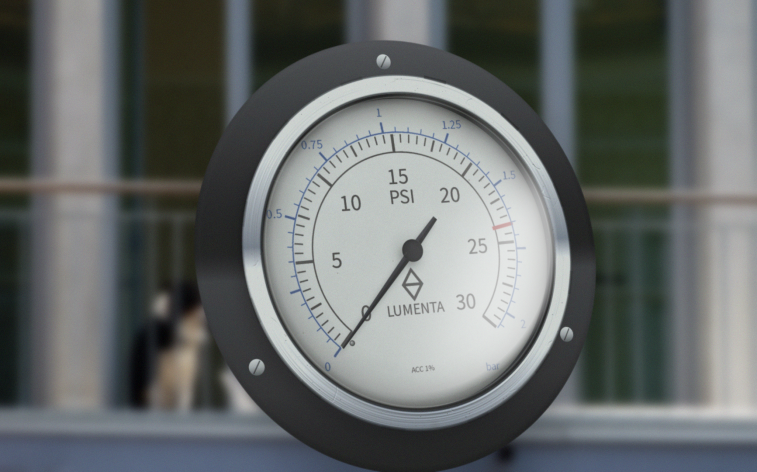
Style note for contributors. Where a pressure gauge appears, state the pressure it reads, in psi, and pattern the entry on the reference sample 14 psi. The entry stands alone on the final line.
0 psi
